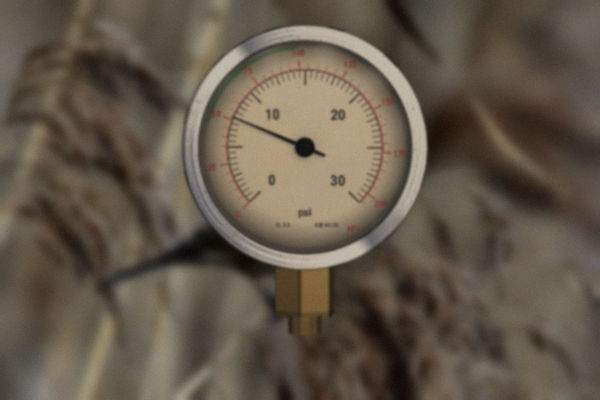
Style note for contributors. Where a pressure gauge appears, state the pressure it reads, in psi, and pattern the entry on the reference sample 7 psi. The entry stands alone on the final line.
7.5 psi
